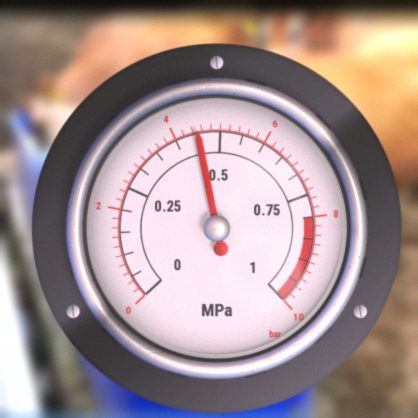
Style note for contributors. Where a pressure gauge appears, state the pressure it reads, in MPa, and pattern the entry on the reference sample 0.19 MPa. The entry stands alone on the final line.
0.45 MPa
